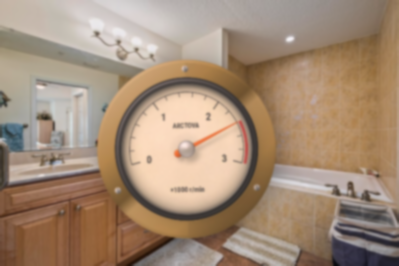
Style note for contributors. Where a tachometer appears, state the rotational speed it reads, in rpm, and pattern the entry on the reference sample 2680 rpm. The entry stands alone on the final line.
2400 rpm
